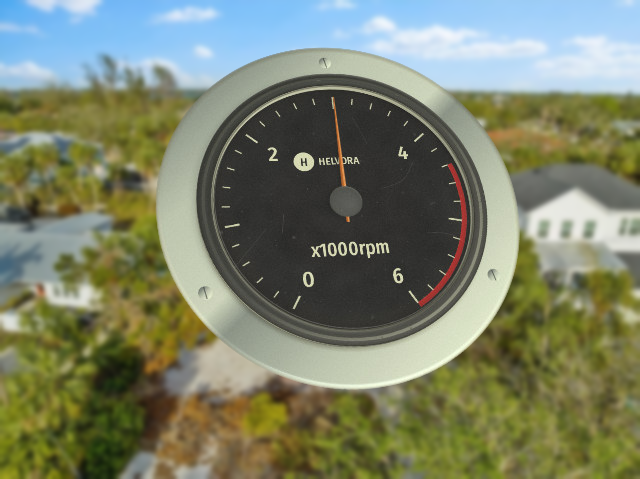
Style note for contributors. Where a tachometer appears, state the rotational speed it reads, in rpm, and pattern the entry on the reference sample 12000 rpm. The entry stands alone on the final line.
3000 rpm
